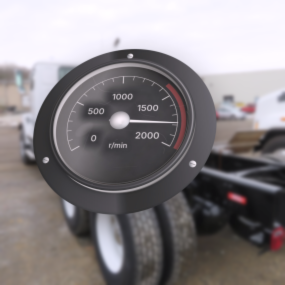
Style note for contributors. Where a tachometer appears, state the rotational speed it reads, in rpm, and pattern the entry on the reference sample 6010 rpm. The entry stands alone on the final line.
1800 rpm
